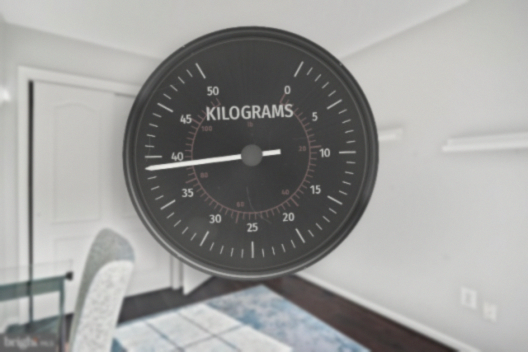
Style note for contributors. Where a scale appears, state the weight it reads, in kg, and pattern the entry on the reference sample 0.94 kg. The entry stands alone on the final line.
39 kg
